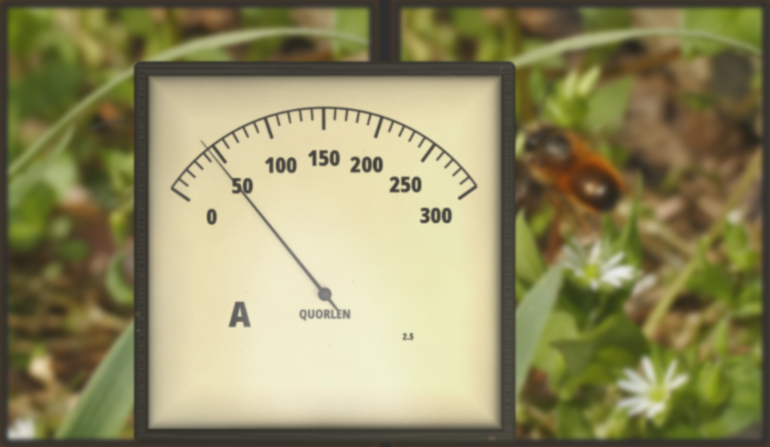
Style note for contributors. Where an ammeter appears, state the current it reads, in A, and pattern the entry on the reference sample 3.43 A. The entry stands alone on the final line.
45 A
